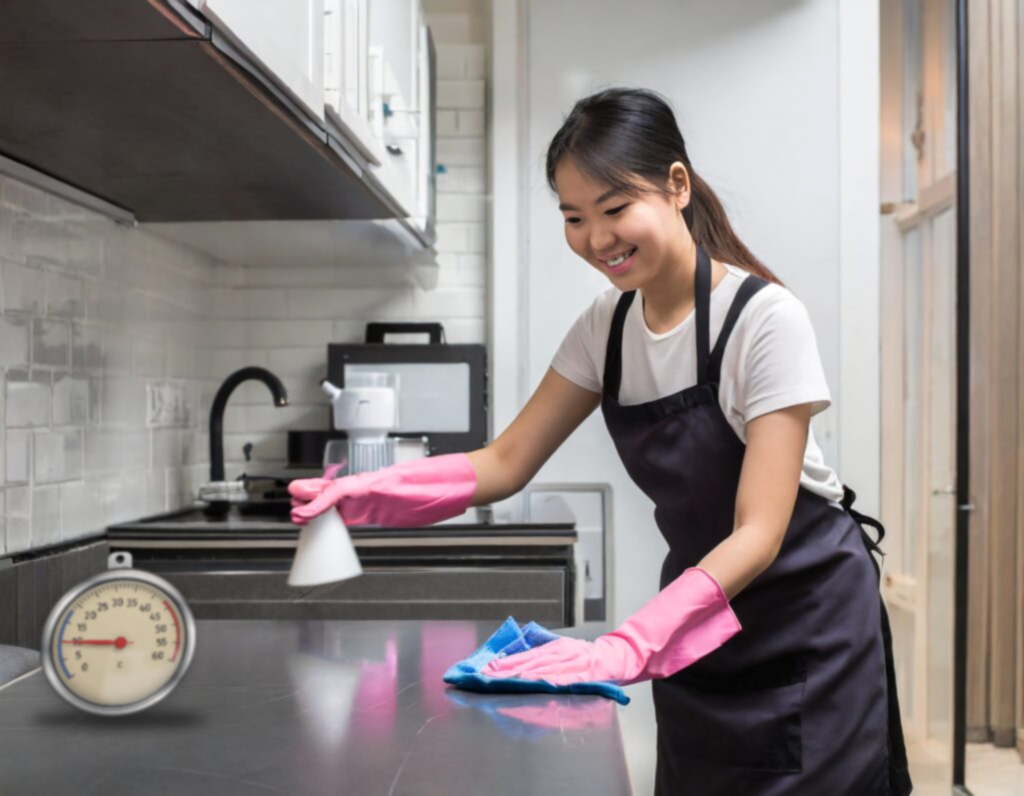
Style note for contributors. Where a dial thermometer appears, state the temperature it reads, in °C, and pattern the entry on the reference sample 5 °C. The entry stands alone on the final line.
10 °C
